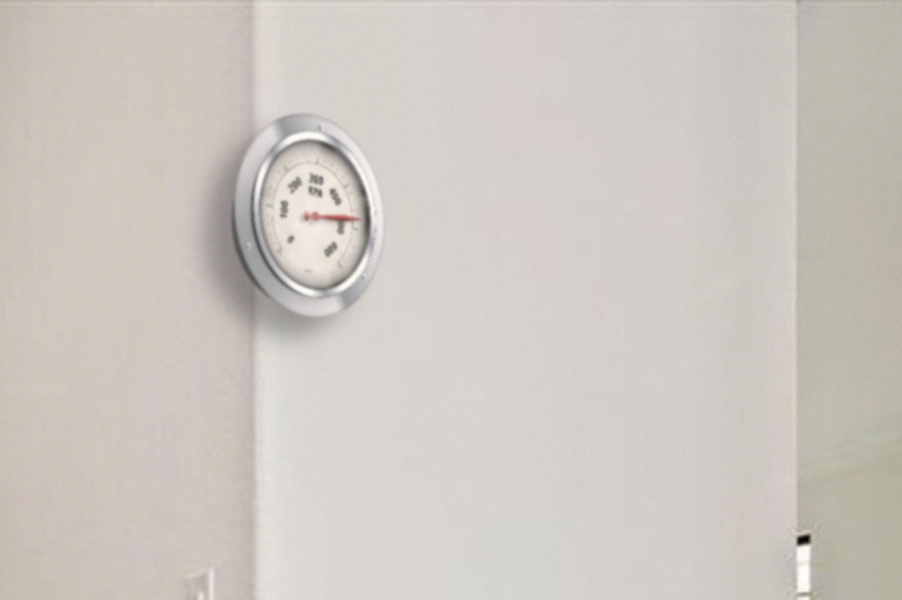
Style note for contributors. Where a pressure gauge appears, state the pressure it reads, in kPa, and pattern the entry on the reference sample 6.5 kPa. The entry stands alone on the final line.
480 kPa
